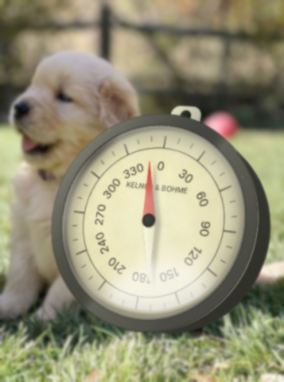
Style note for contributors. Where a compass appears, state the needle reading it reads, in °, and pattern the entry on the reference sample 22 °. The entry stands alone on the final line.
350 °
